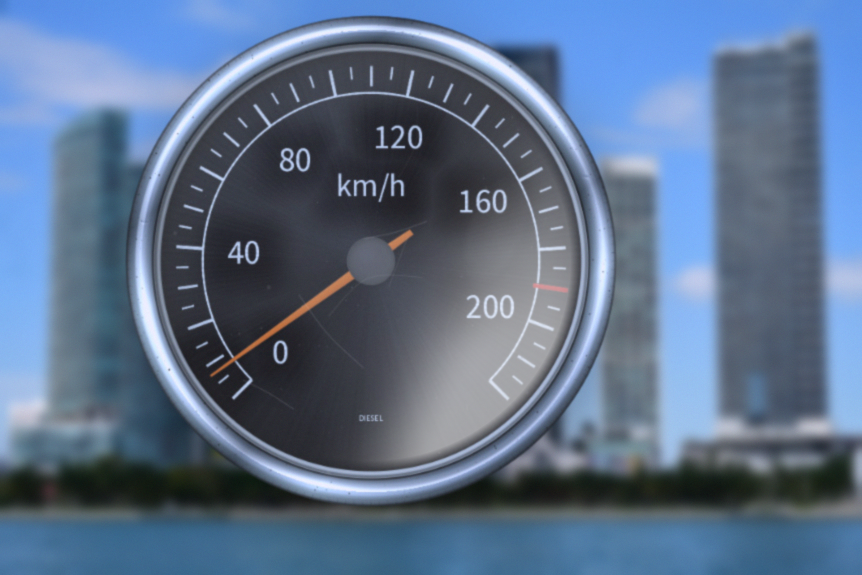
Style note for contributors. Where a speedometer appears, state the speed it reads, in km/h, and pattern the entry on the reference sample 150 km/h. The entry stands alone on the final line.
7.5 km/h
